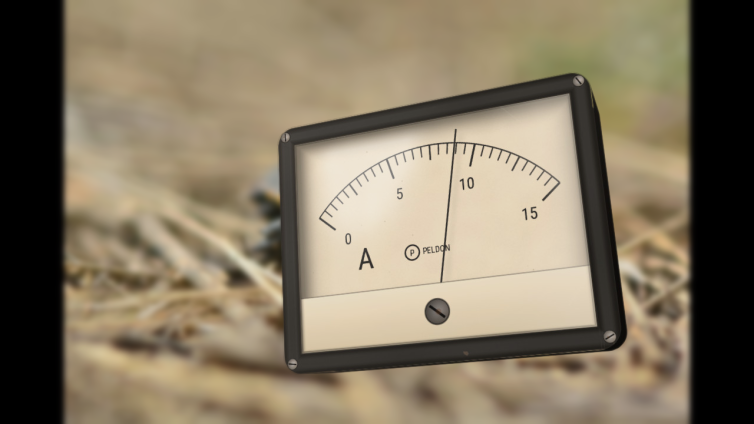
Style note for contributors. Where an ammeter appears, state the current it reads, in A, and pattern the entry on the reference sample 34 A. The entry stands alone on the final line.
9 A
